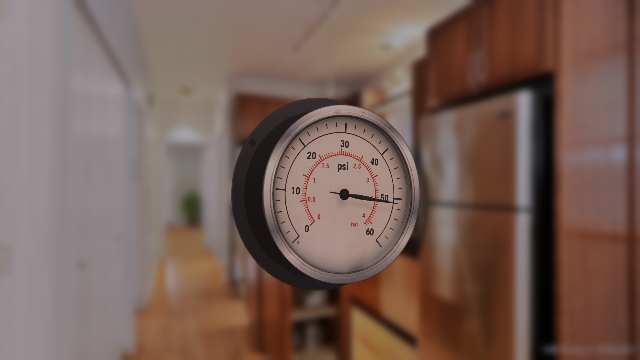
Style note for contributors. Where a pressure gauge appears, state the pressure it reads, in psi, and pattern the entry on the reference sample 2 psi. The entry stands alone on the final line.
51 psi
